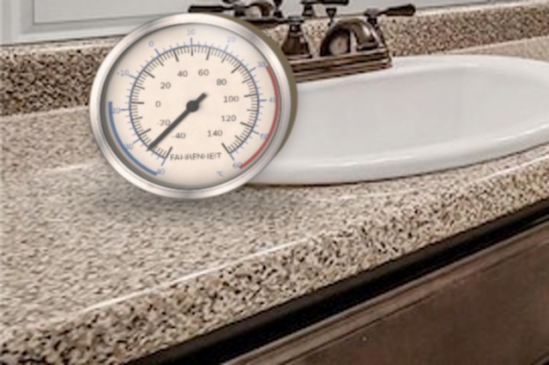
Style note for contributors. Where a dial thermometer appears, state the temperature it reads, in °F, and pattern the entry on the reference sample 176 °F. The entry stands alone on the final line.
-30 °F
